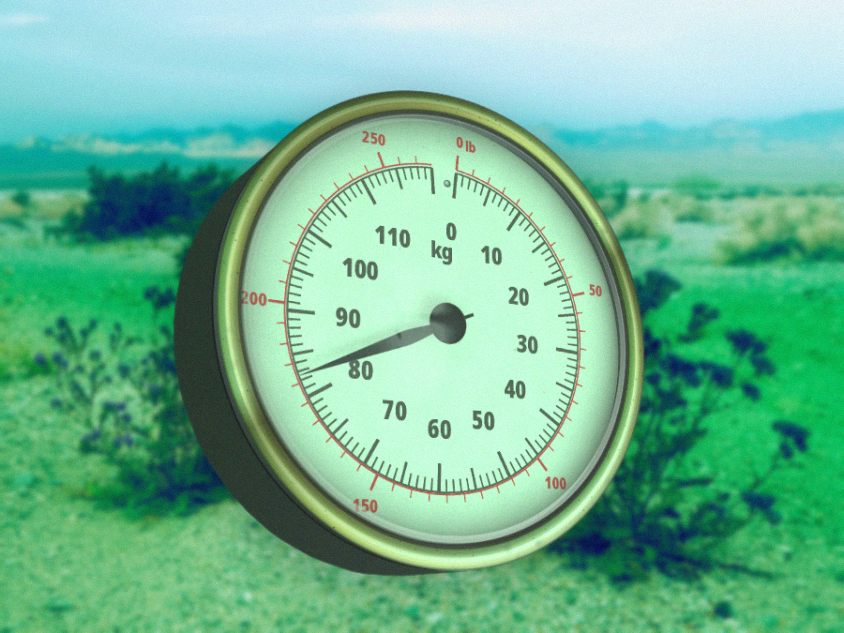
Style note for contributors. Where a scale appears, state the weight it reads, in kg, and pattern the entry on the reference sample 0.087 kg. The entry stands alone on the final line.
82.5 kg
